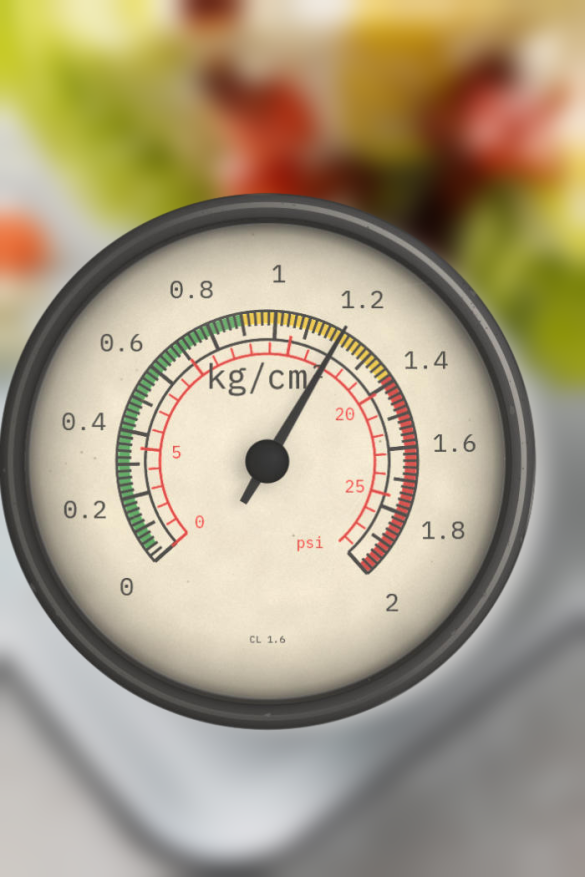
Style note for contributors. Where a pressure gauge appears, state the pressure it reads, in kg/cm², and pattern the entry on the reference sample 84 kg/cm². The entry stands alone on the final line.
1.2 kg/cm²
